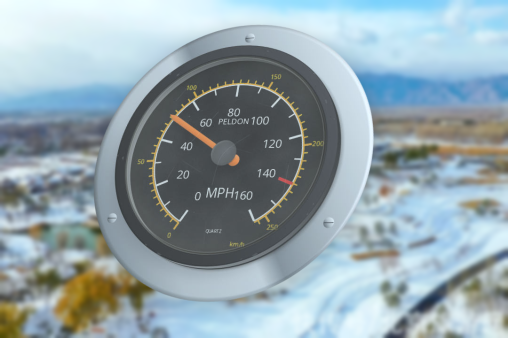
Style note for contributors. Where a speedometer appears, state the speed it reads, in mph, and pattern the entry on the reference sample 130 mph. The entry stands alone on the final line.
50 mph
